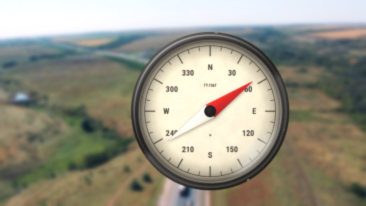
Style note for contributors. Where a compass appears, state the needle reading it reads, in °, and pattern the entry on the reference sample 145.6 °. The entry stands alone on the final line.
55 °
